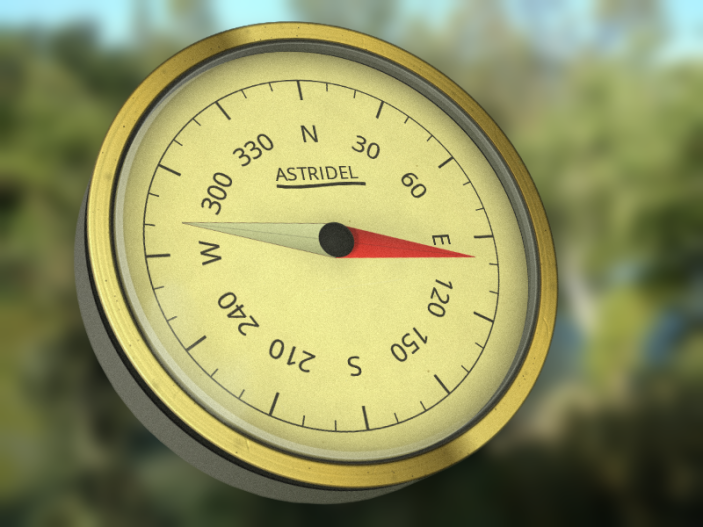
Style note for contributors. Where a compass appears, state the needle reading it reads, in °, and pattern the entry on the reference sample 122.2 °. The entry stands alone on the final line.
100 °
